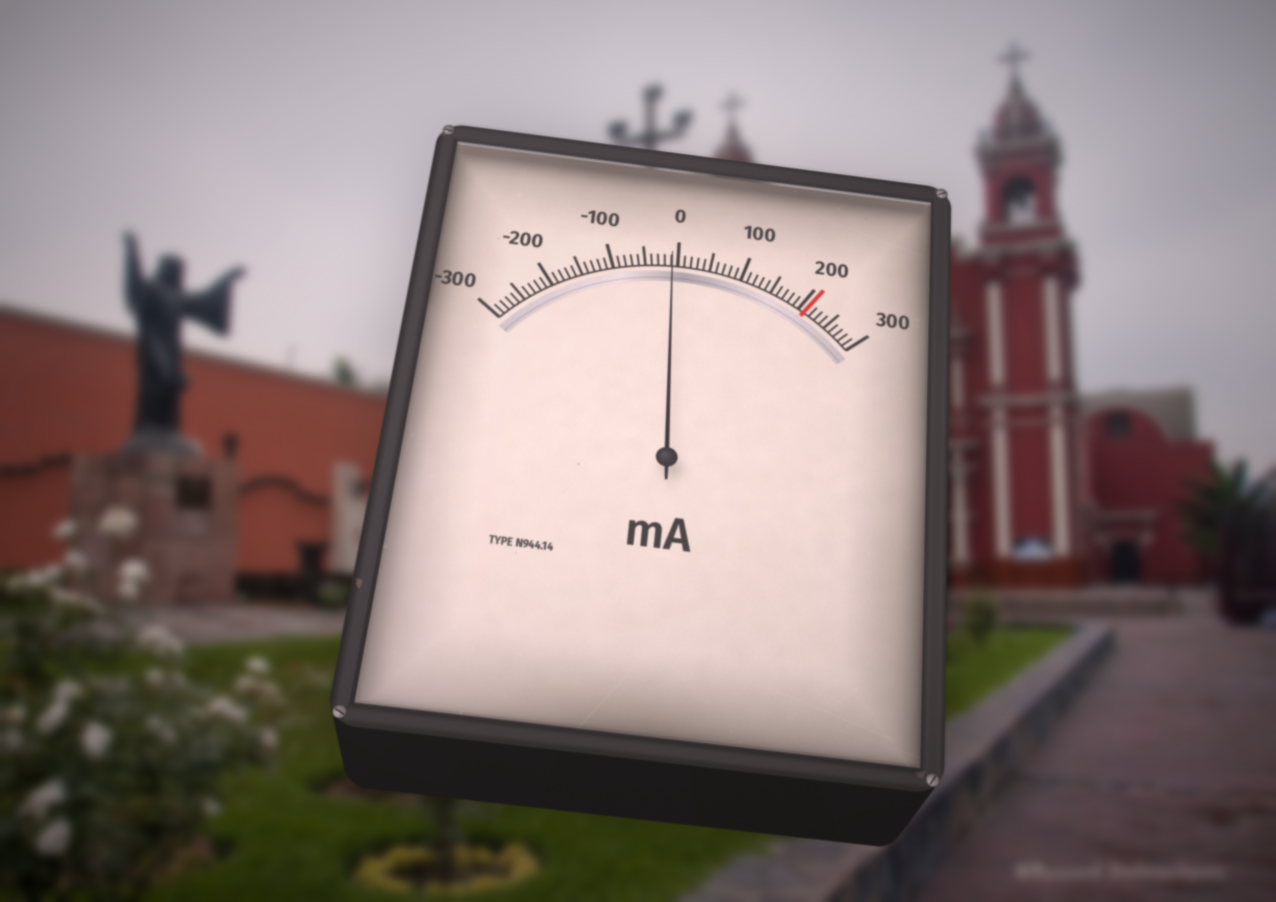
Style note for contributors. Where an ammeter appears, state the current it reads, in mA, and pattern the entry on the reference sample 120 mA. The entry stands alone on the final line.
-10 mA
